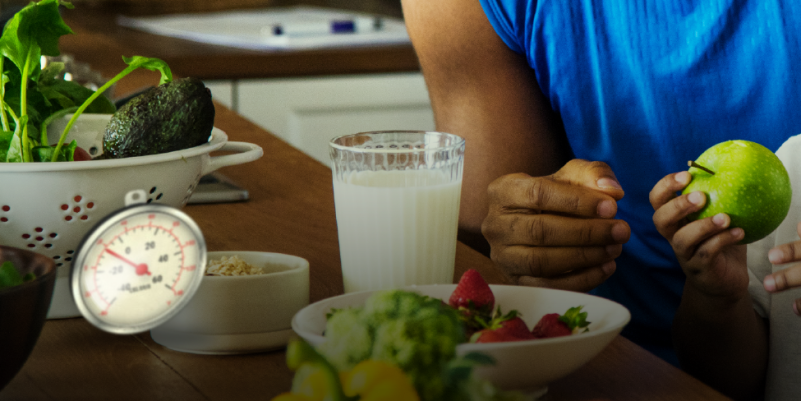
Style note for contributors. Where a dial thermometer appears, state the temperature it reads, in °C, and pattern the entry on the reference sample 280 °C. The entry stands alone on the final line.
-8 °C
